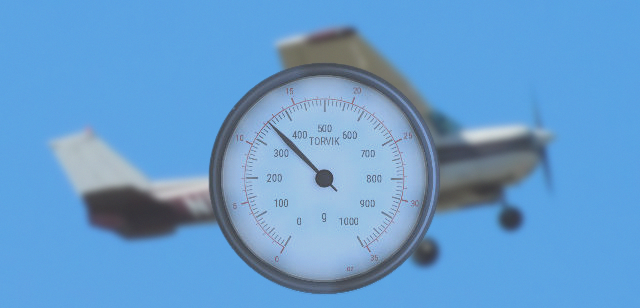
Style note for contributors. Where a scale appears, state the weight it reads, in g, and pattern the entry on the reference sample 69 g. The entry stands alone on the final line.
350 g
